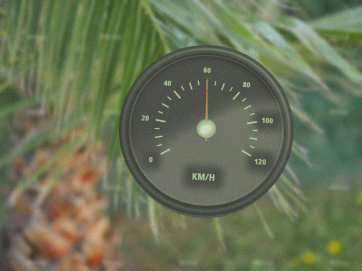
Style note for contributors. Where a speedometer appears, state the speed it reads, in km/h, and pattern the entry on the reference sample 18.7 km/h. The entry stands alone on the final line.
60 km/h
